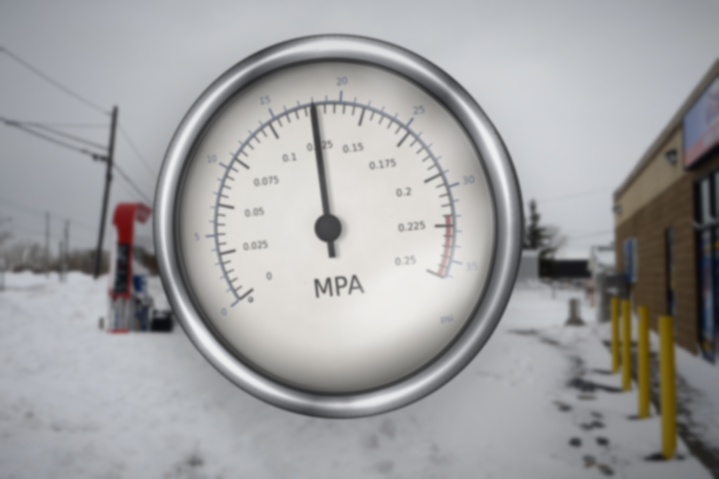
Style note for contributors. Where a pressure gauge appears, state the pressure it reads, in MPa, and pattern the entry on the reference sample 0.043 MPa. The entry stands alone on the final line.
0.125 MPa
